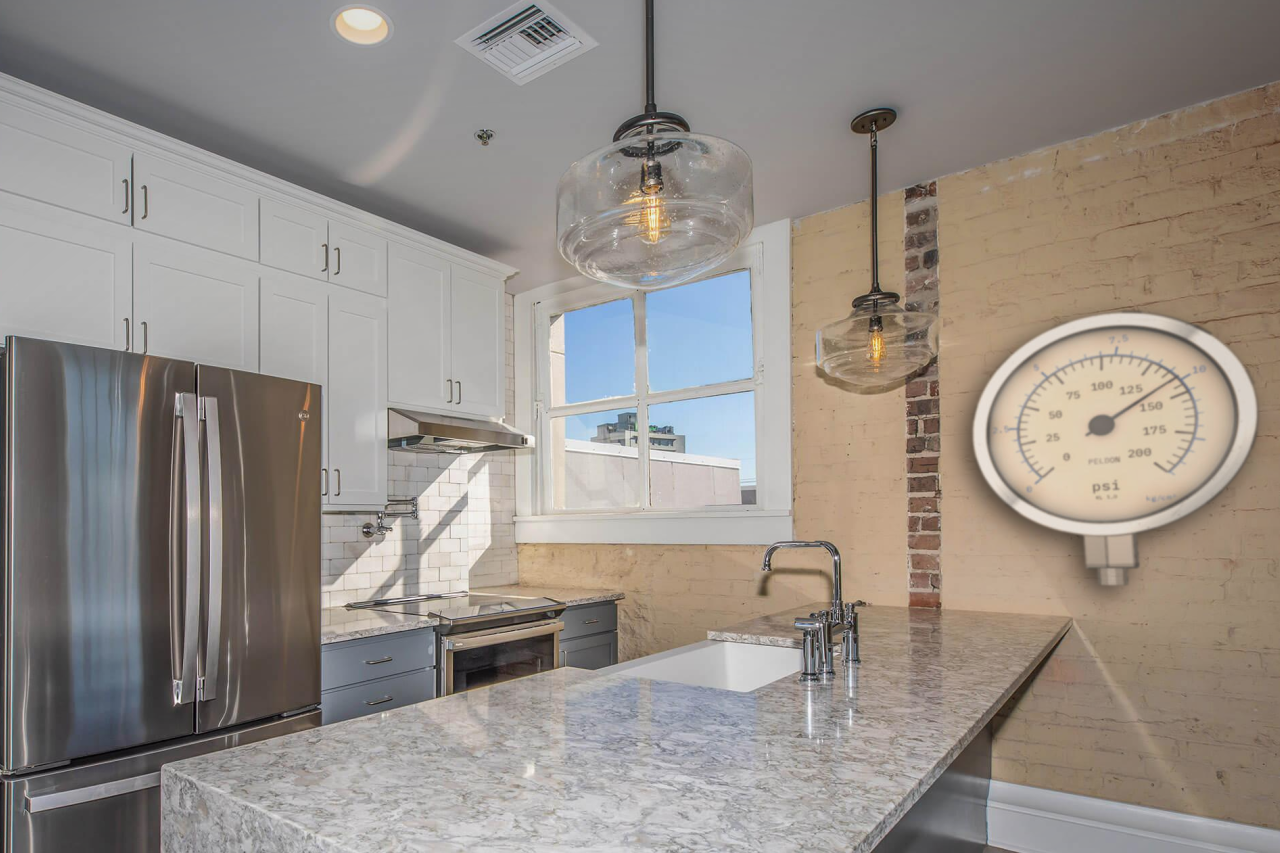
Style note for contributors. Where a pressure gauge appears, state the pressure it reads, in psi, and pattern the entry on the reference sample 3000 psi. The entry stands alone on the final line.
140 psi
